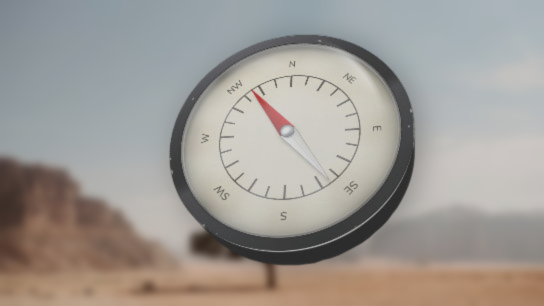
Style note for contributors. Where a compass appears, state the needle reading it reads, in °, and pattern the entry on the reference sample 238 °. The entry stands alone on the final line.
322.5 °
